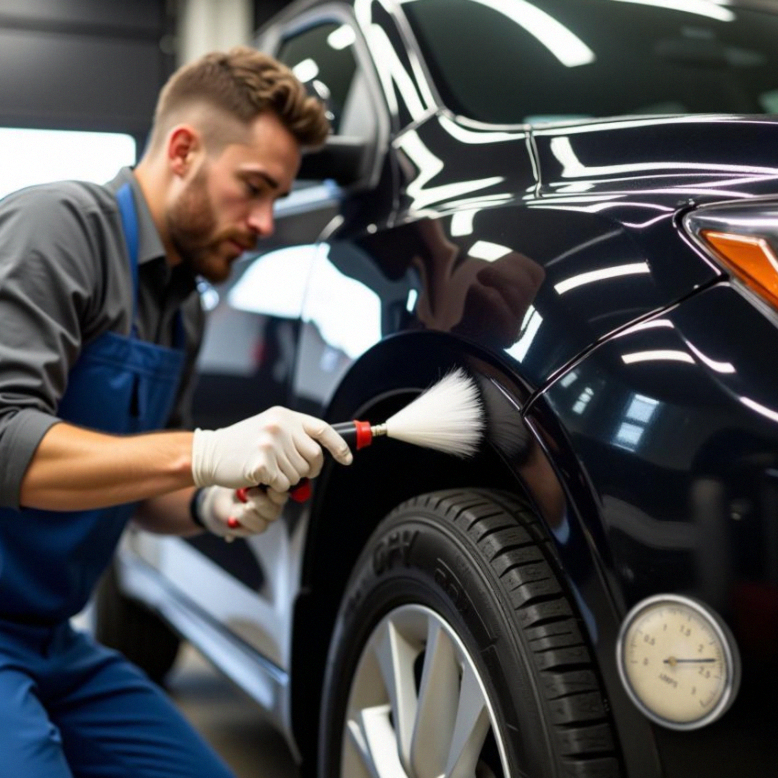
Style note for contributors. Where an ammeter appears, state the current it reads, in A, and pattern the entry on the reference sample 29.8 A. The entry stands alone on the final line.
2.25 A
